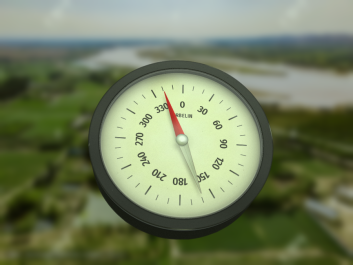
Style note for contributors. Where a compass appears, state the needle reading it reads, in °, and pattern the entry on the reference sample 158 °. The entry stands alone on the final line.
340 °
